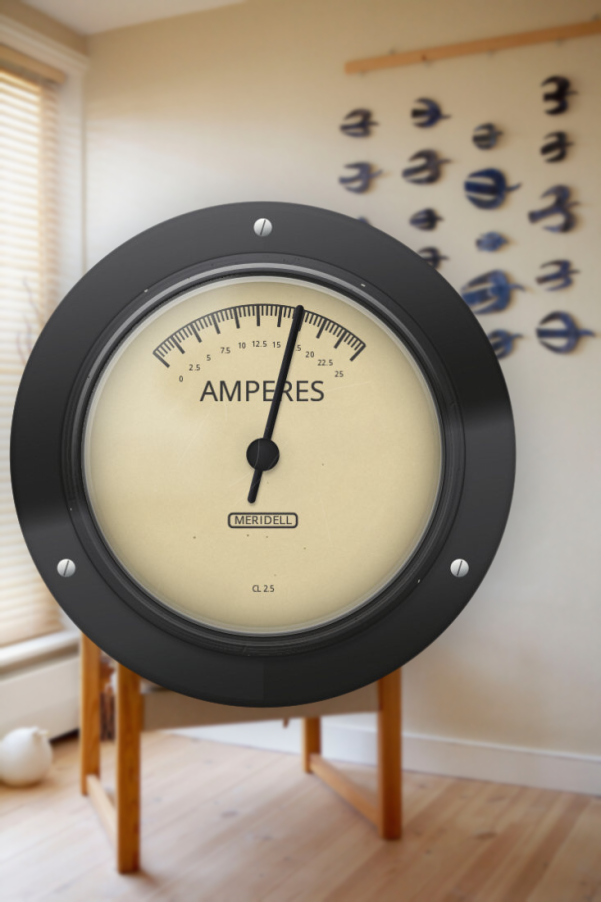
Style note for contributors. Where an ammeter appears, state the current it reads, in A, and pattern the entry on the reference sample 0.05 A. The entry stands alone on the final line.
17 A
